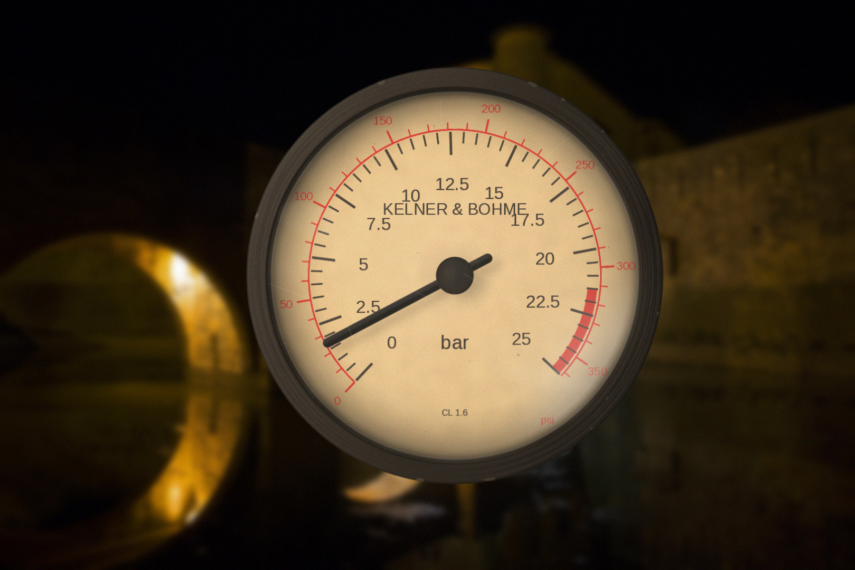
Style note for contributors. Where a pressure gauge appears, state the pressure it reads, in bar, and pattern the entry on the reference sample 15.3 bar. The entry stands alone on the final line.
1.75 bar
